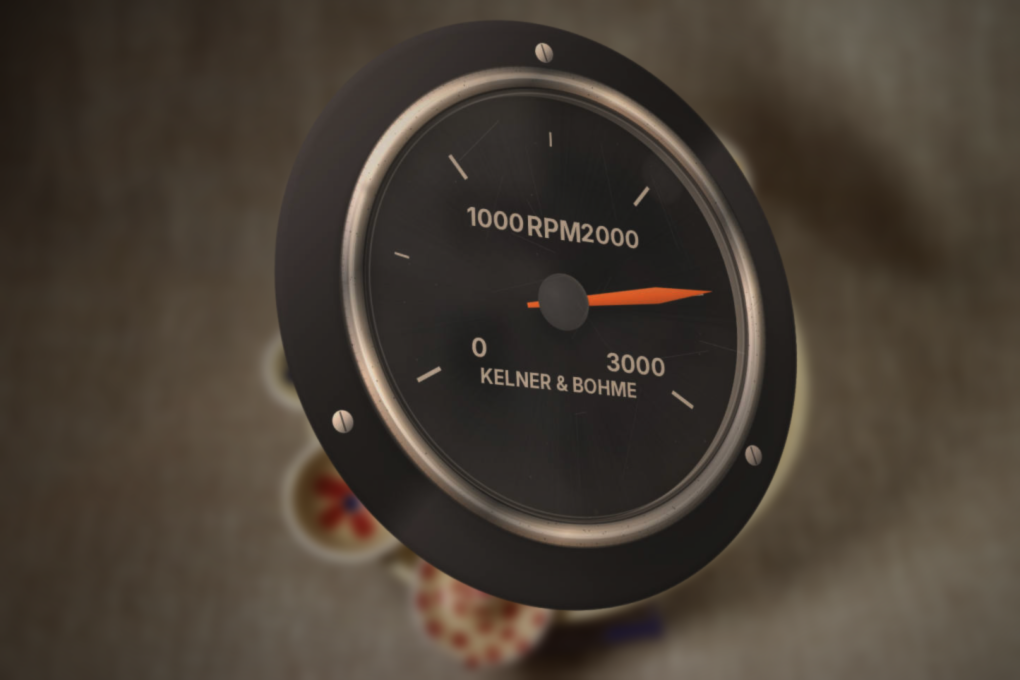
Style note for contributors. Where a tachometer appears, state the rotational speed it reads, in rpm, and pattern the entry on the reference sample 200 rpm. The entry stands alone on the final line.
2500 rpm
